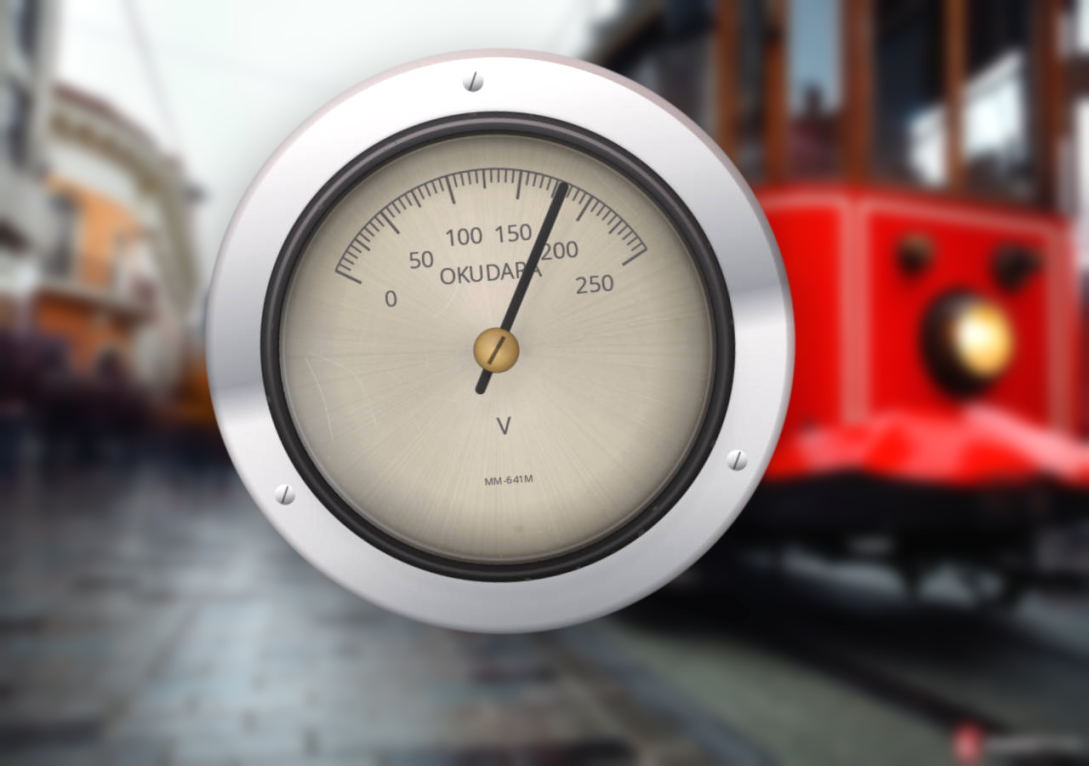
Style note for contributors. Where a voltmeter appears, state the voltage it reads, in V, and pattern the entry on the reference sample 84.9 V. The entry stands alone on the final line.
180 V
